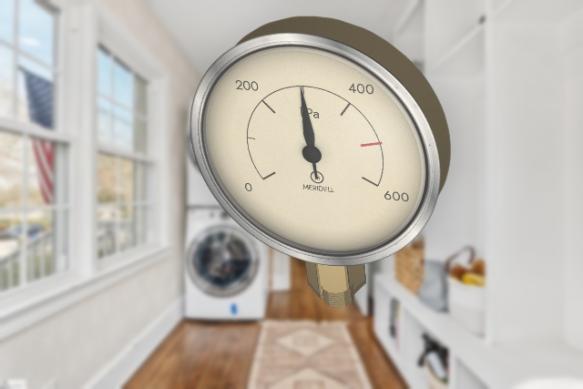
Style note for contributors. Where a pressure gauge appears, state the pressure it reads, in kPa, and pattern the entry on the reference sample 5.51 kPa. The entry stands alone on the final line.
300 kPa
